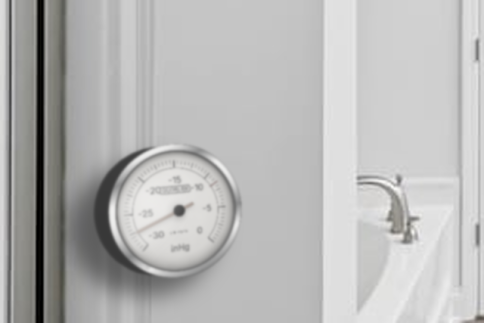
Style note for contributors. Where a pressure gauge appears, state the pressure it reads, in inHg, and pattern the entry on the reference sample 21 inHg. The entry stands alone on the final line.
-27.5 inHg
